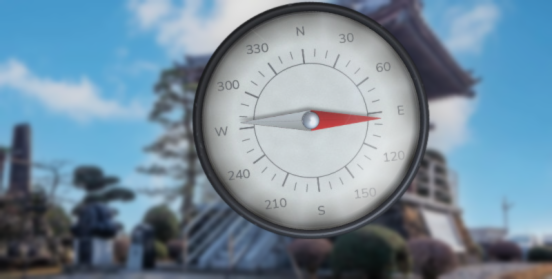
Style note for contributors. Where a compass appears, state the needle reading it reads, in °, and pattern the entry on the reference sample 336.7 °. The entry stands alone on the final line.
95 °
